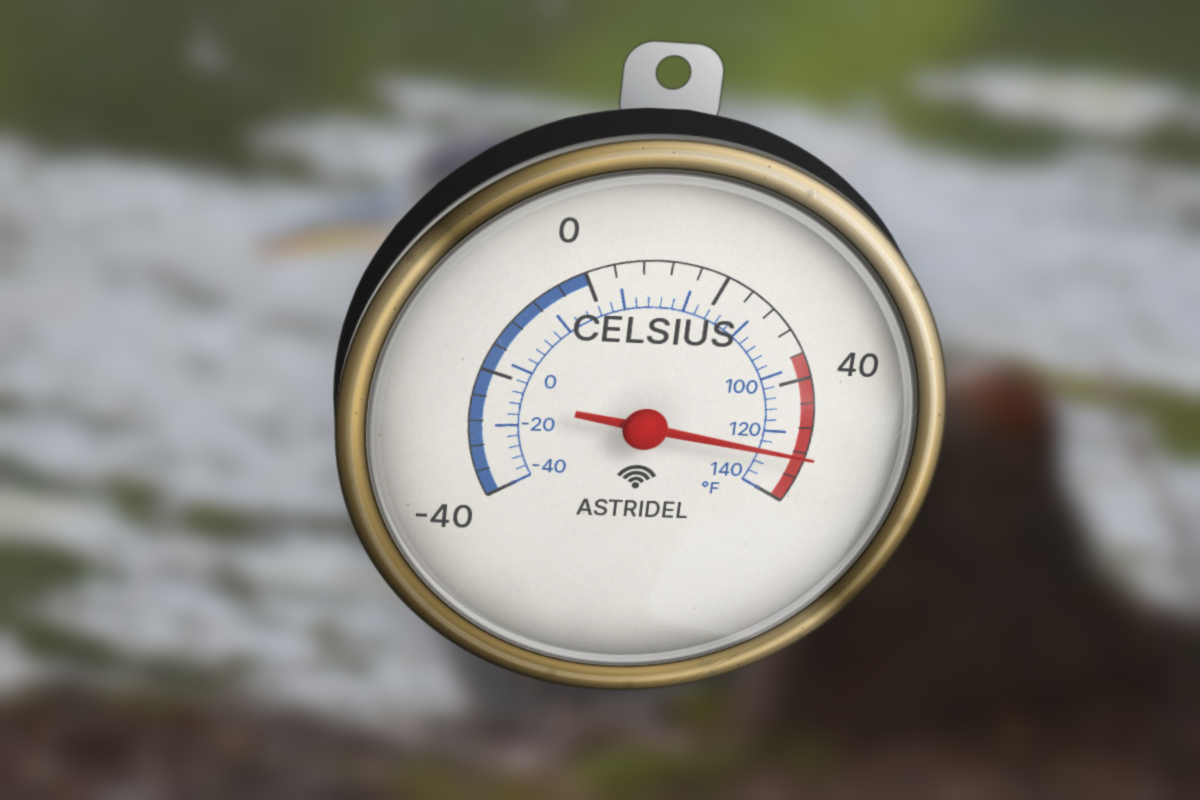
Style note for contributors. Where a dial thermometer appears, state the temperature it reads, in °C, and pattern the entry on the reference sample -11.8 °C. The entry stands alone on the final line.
52 °C
